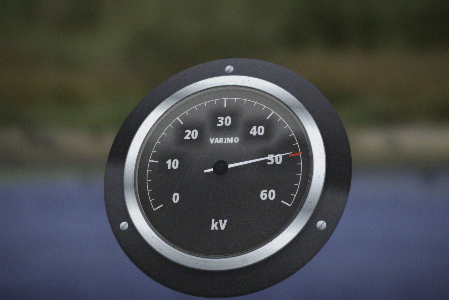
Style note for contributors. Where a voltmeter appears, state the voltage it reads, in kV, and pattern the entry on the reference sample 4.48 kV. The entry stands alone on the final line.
50 kV
